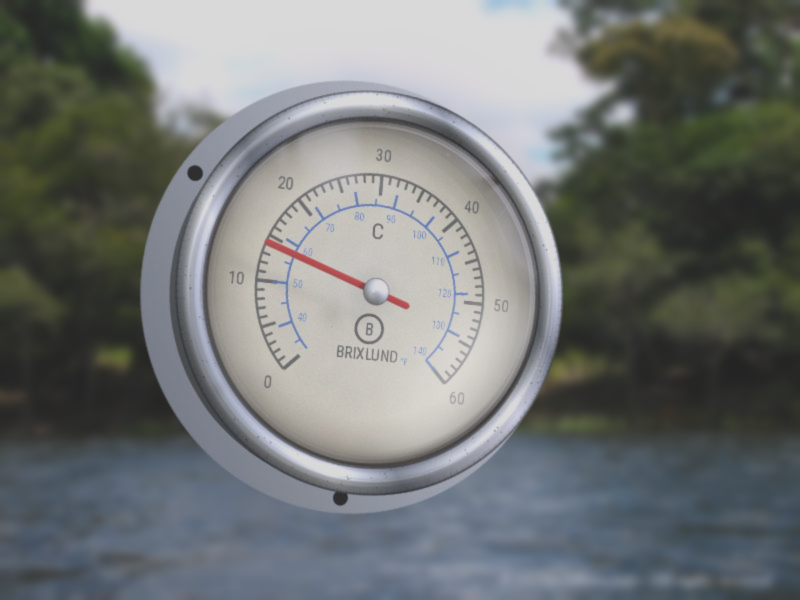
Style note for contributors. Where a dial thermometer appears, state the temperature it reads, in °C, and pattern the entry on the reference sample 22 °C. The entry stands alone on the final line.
14 °C
